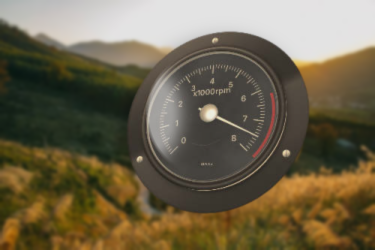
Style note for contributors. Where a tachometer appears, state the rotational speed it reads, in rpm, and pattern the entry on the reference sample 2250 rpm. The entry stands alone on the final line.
7500 rpm
